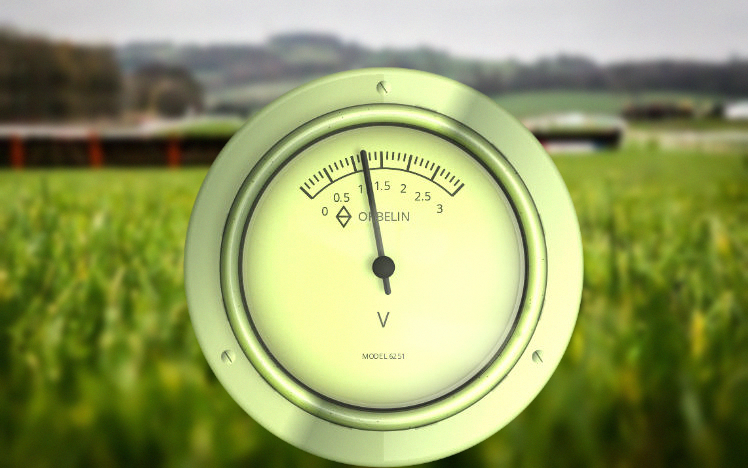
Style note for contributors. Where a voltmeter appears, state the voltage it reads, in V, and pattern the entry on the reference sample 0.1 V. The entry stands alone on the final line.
1.2 V
